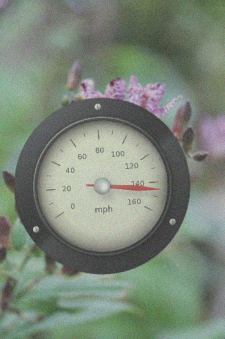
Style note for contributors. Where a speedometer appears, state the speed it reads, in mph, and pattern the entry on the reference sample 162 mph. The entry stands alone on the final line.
145 mph
